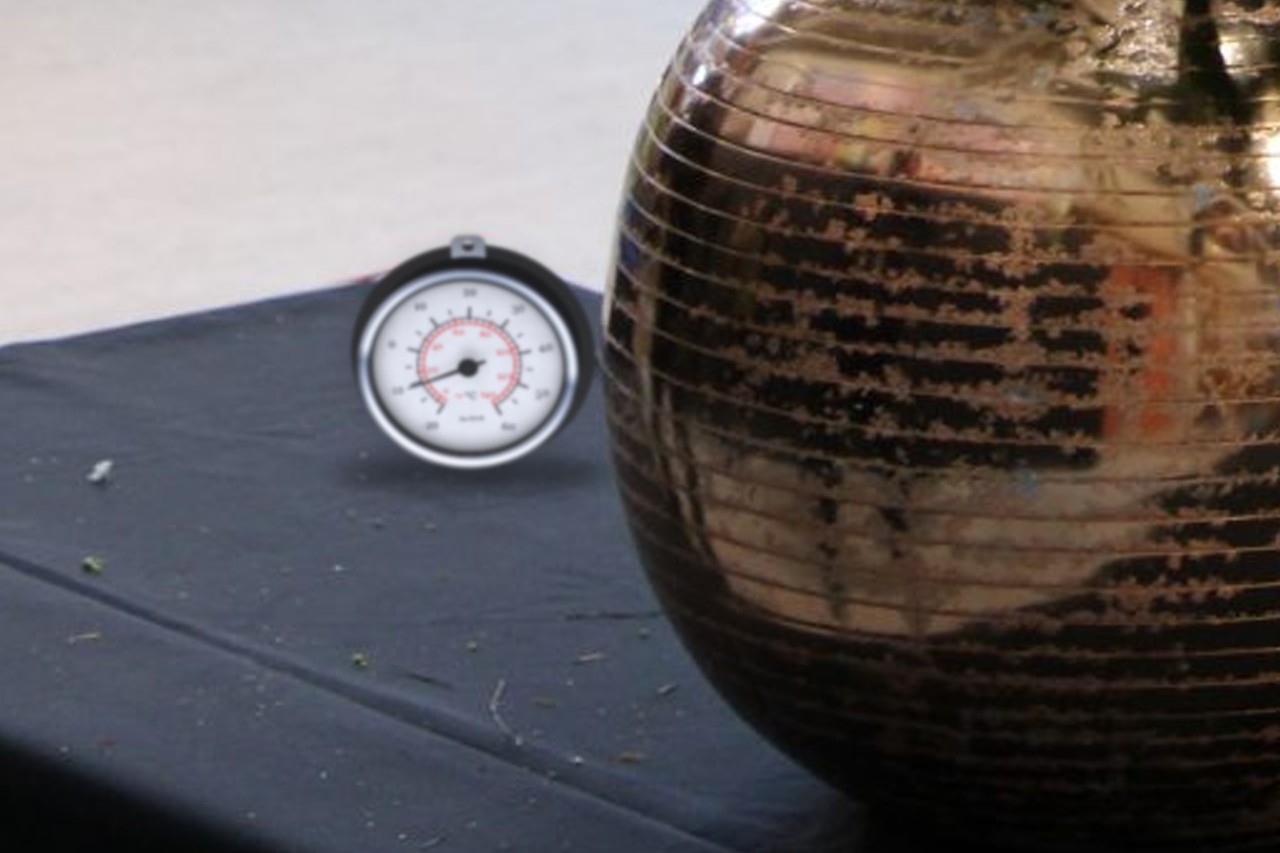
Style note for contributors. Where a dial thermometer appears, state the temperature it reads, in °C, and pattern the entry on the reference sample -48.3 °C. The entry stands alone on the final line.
-10 °C
